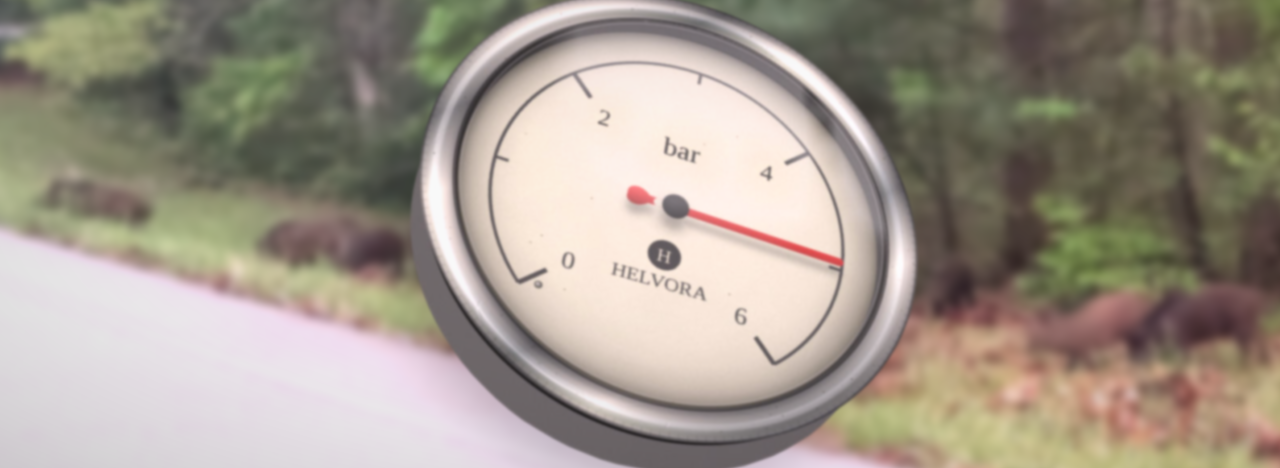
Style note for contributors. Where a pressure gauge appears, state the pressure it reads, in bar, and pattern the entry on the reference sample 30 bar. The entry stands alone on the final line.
5 bar
